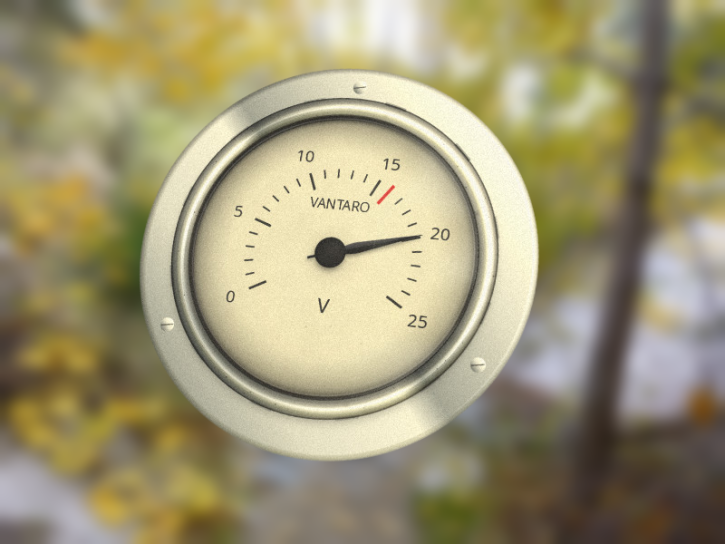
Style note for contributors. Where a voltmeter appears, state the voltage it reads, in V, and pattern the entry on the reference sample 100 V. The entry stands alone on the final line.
20 V
